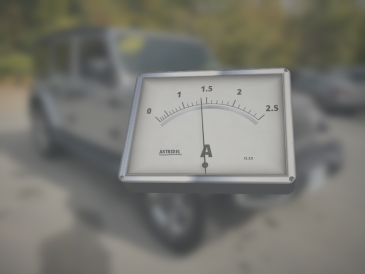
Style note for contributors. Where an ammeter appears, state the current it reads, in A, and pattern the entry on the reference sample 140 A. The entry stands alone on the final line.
1.4 A
